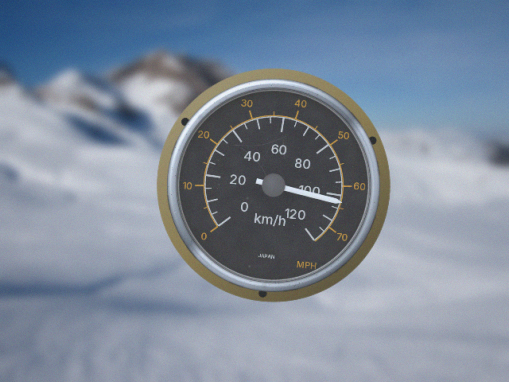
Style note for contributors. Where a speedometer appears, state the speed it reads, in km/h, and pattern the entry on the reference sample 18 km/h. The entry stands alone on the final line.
102.5 km/h
